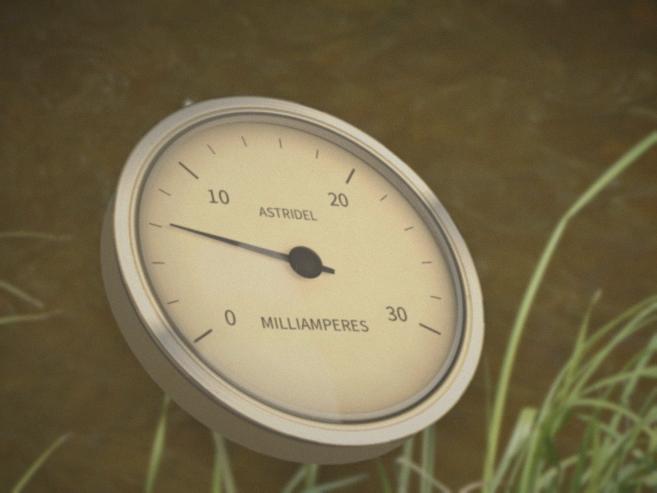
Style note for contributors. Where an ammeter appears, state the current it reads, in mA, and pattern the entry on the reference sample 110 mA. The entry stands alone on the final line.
6 mA
